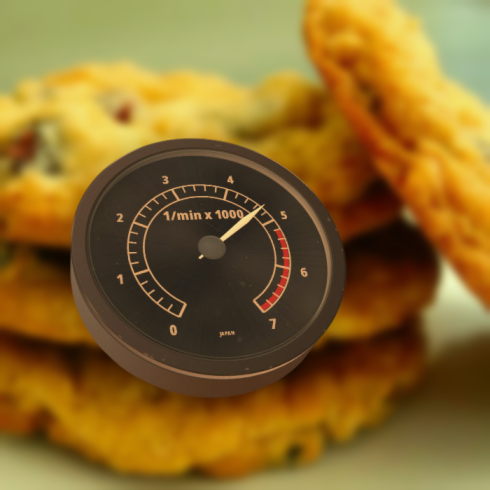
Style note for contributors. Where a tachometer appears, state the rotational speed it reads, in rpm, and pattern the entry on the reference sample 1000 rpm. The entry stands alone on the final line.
4700 rpm
